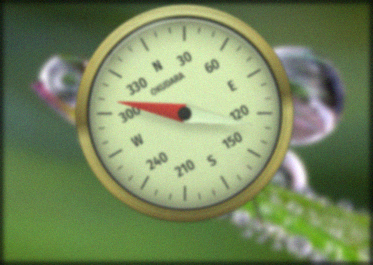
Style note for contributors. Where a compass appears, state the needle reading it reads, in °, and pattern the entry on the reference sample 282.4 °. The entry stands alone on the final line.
310 °
